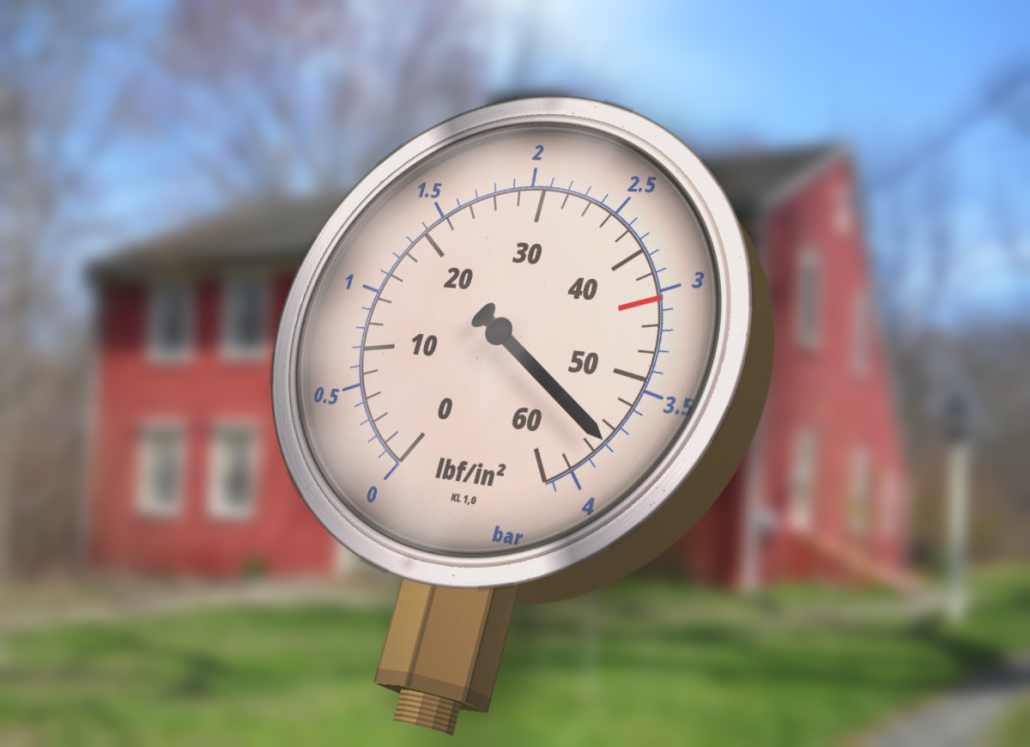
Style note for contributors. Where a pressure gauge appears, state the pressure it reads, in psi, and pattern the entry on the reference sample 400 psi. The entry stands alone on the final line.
55 psi
